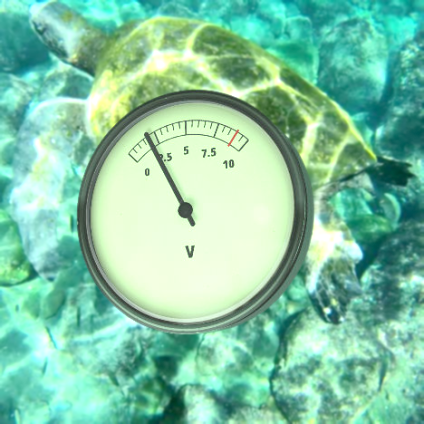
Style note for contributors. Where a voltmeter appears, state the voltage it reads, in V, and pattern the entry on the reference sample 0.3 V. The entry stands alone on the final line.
2 V
